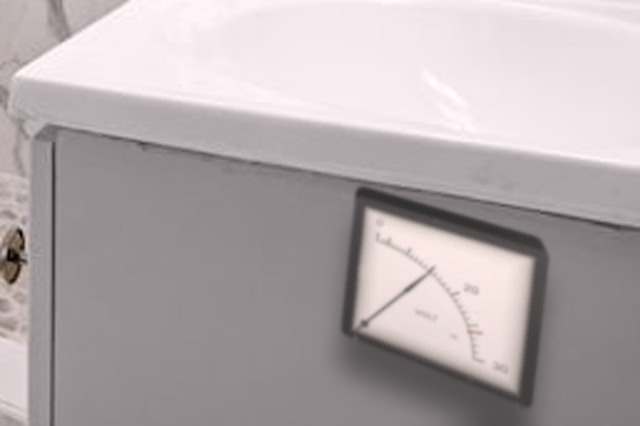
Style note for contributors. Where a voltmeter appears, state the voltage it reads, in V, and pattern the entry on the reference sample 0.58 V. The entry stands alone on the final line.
15 V
